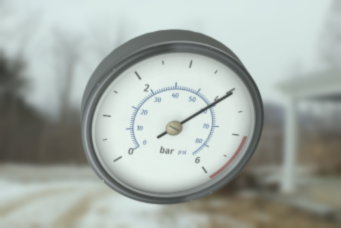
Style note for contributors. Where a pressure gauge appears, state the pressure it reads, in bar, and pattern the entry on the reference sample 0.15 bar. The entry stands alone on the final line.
4 bar
